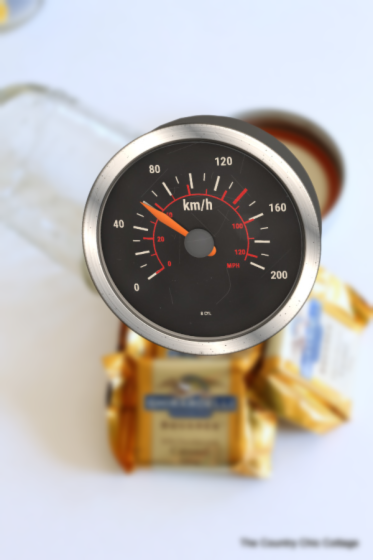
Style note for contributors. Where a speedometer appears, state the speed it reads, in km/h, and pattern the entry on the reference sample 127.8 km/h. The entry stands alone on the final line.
60 km/h
